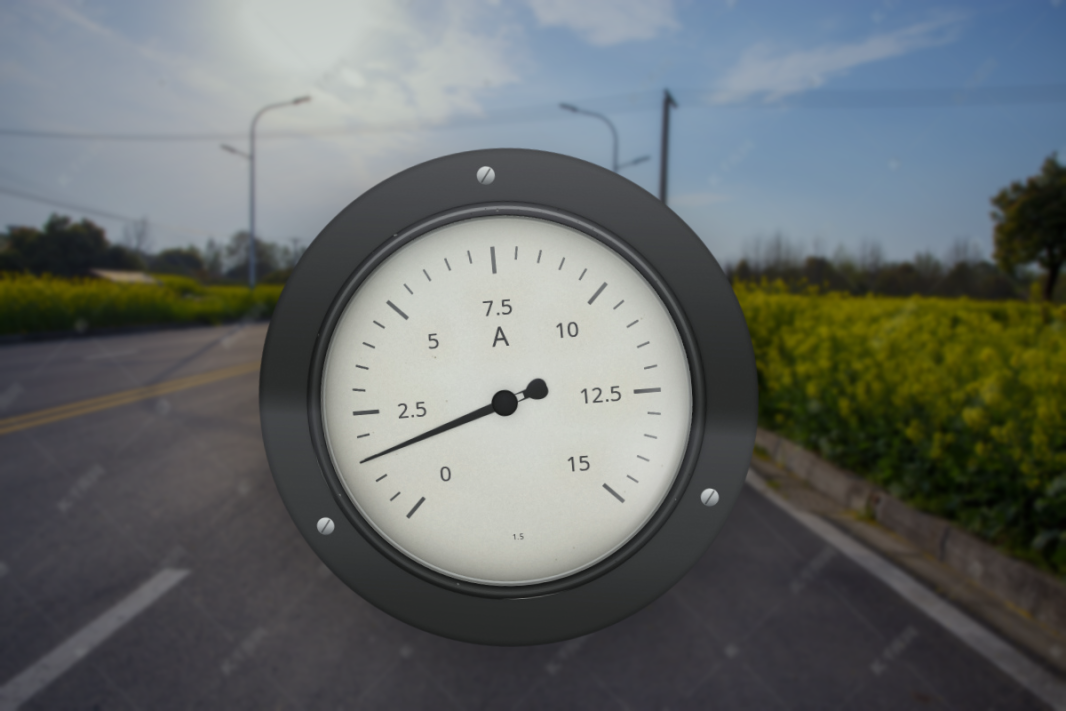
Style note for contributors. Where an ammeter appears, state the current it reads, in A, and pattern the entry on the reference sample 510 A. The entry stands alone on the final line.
1.5 A
